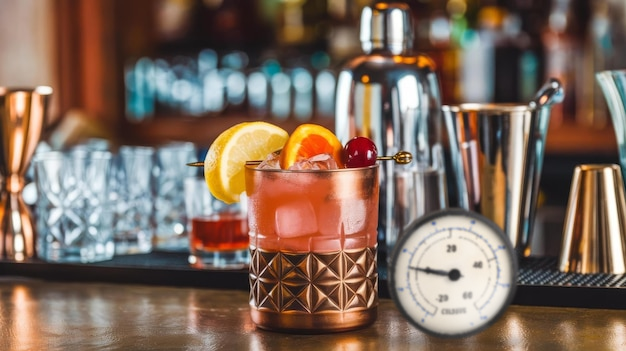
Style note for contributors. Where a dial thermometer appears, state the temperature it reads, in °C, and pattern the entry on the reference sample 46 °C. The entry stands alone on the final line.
0 °C
